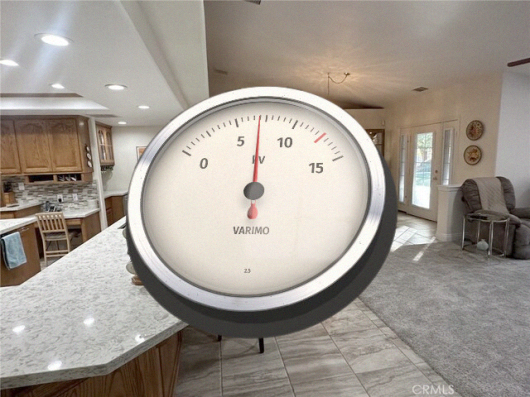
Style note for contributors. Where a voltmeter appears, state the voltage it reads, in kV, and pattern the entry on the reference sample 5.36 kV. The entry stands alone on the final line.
7 kV
